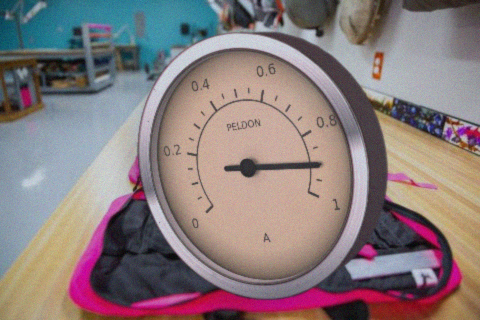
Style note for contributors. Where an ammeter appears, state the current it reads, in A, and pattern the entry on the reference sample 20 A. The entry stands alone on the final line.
0.9 A
